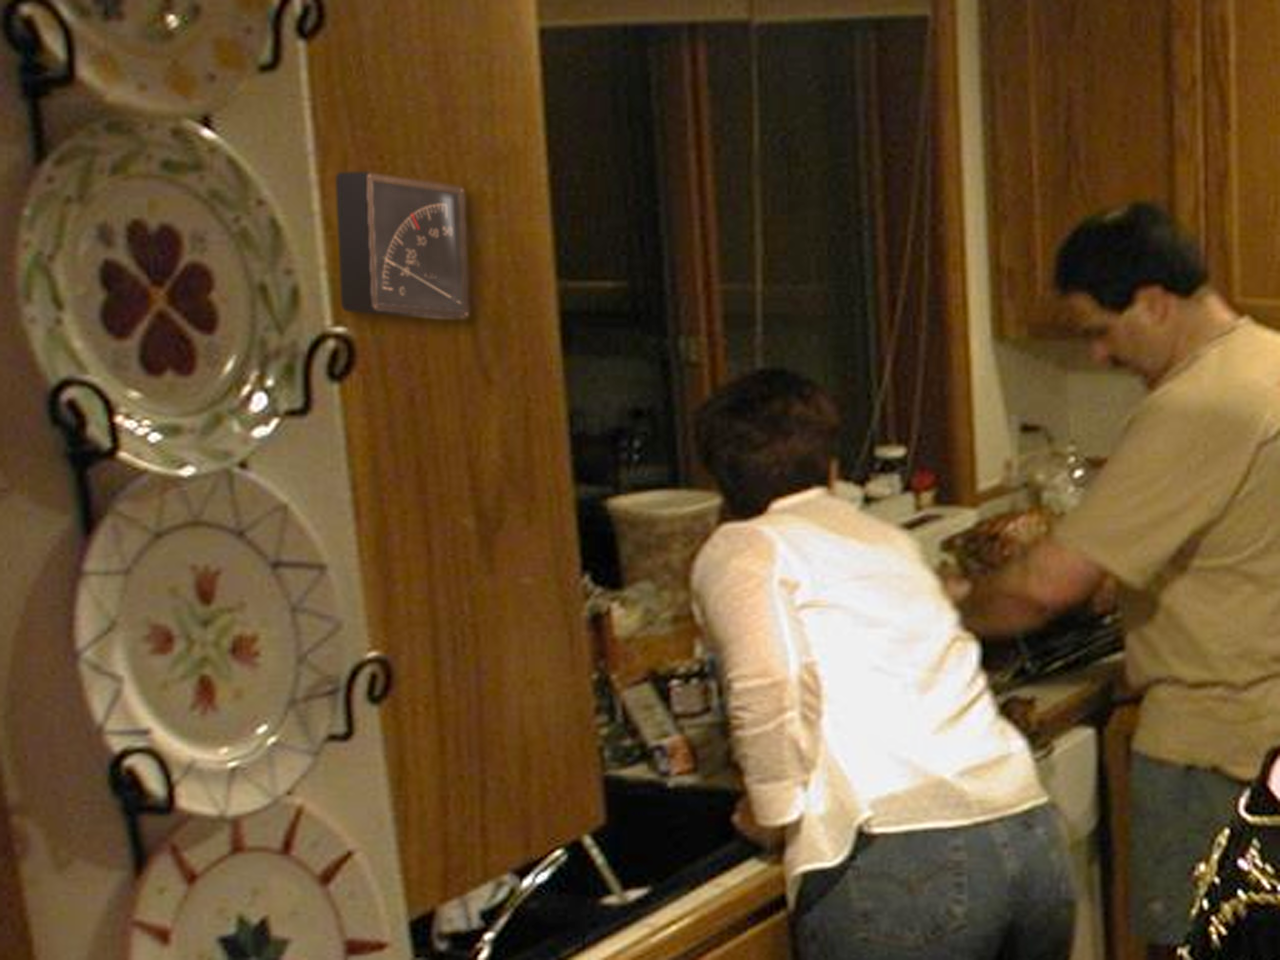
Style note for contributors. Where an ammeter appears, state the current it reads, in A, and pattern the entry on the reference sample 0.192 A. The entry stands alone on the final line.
10 A
